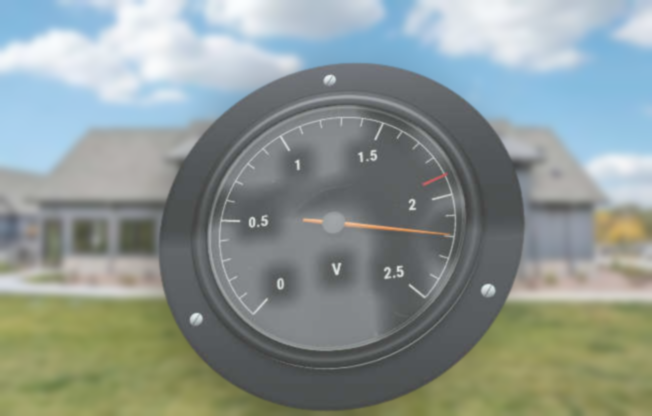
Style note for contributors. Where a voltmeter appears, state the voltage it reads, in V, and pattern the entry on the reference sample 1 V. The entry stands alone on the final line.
2.2 V
